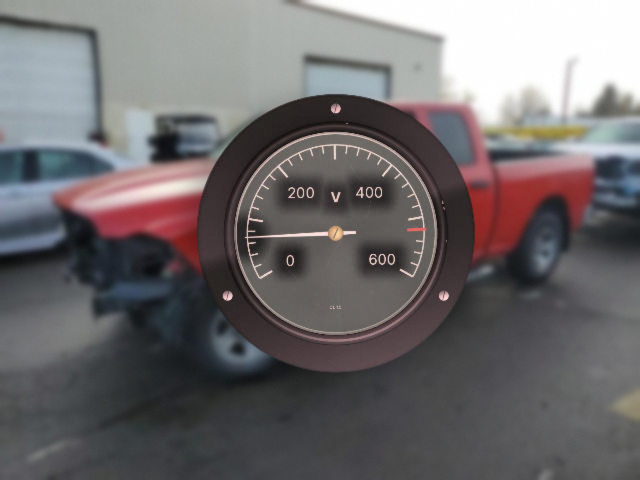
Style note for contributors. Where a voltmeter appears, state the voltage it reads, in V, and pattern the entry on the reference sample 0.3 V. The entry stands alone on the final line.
70 V
